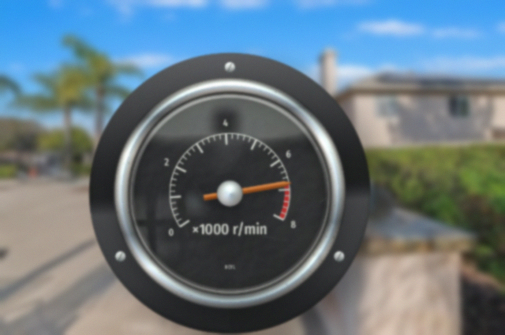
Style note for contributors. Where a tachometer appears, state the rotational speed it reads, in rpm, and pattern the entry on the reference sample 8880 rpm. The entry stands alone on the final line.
6800 rpm
